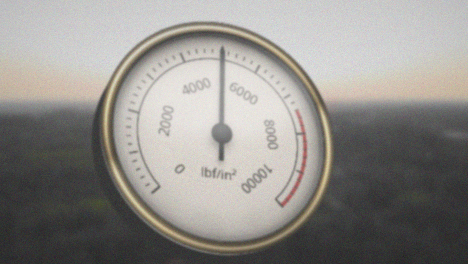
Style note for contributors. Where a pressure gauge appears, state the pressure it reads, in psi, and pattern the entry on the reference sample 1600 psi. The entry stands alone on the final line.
5000 psi
